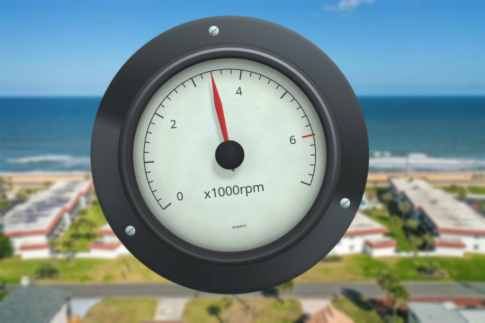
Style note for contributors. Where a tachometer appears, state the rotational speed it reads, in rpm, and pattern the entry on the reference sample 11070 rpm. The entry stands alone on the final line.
3400 rpm
